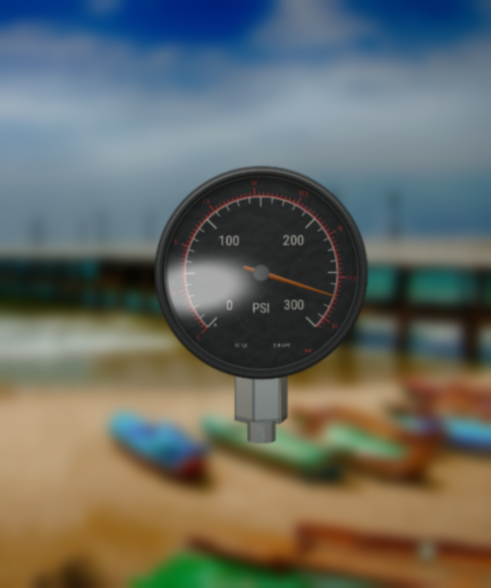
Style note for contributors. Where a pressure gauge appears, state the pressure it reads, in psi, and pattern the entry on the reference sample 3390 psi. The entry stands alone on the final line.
270 psi
